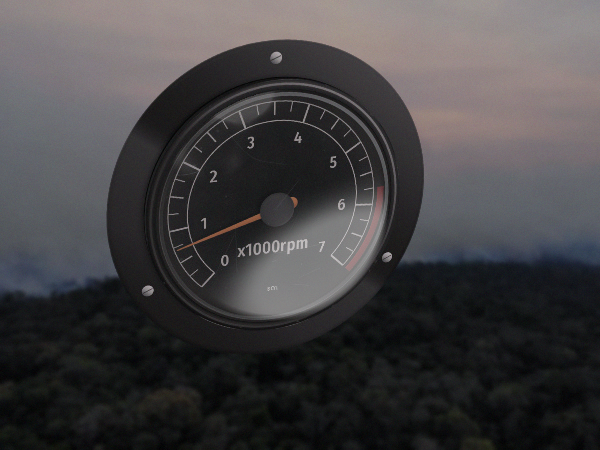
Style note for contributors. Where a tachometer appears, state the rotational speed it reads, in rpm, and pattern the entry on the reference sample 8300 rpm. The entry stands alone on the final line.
750 rpm
